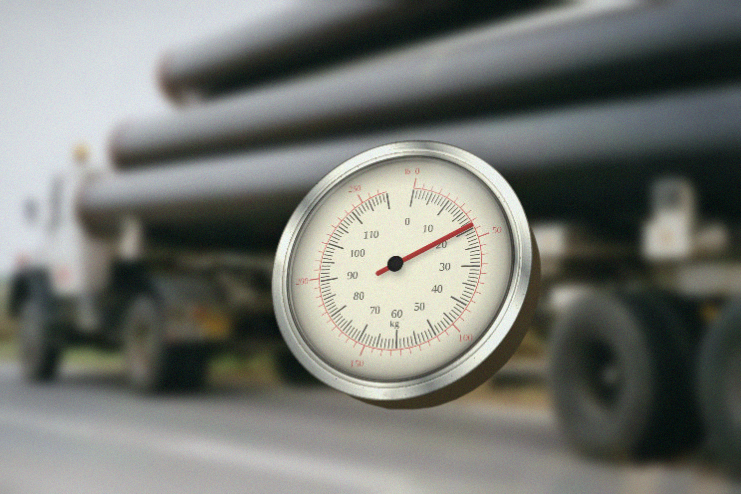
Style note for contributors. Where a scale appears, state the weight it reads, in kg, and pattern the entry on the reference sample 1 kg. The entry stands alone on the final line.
20 kg
